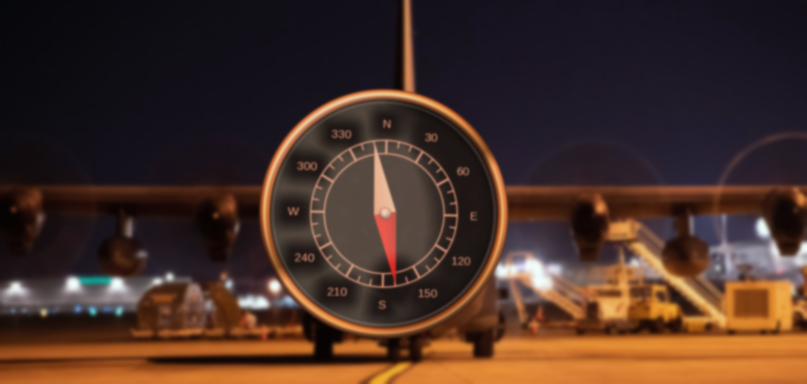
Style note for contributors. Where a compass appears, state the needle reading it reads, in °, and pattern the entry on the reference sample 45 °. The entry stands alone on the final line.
170 °
